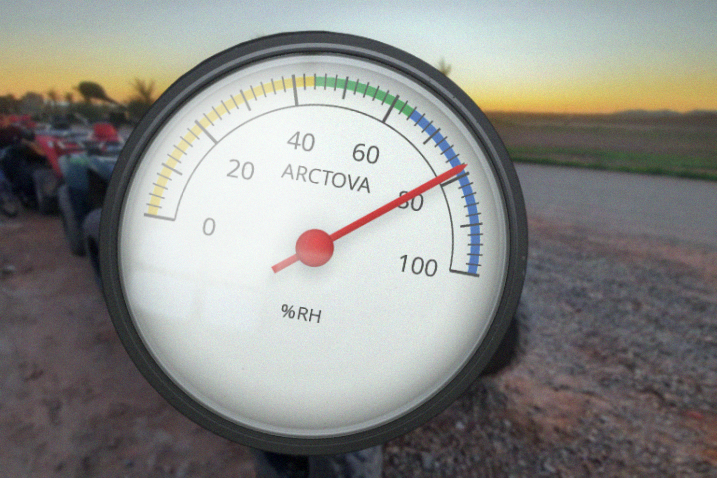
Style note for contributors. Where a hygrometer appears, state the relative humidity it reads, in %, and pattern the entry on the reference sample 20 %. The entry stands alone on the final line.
78 %
